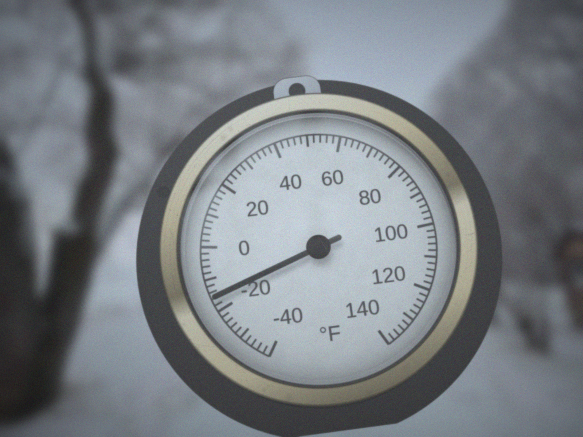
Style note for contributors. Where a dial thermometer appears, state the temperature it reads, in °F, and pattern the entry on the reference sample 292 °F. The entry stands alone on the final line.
-16 °F
